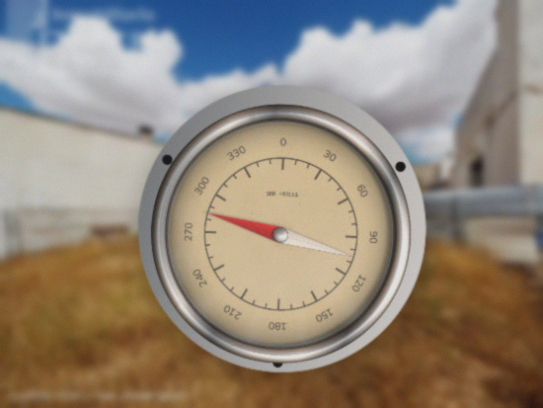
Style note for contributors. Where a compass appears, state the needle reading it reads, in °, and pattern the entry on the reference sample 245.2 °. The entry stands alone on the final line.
285 °
